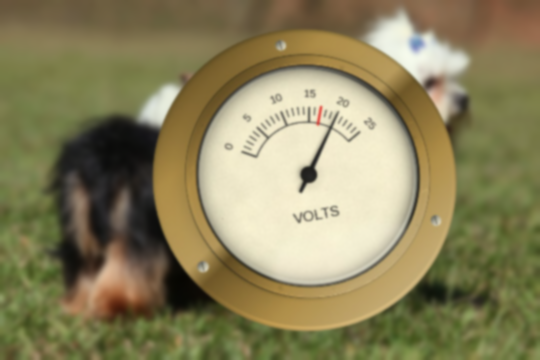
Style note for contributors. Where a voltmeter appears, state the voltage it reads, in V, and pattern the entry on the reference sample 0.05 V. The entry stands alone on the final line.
20 V
